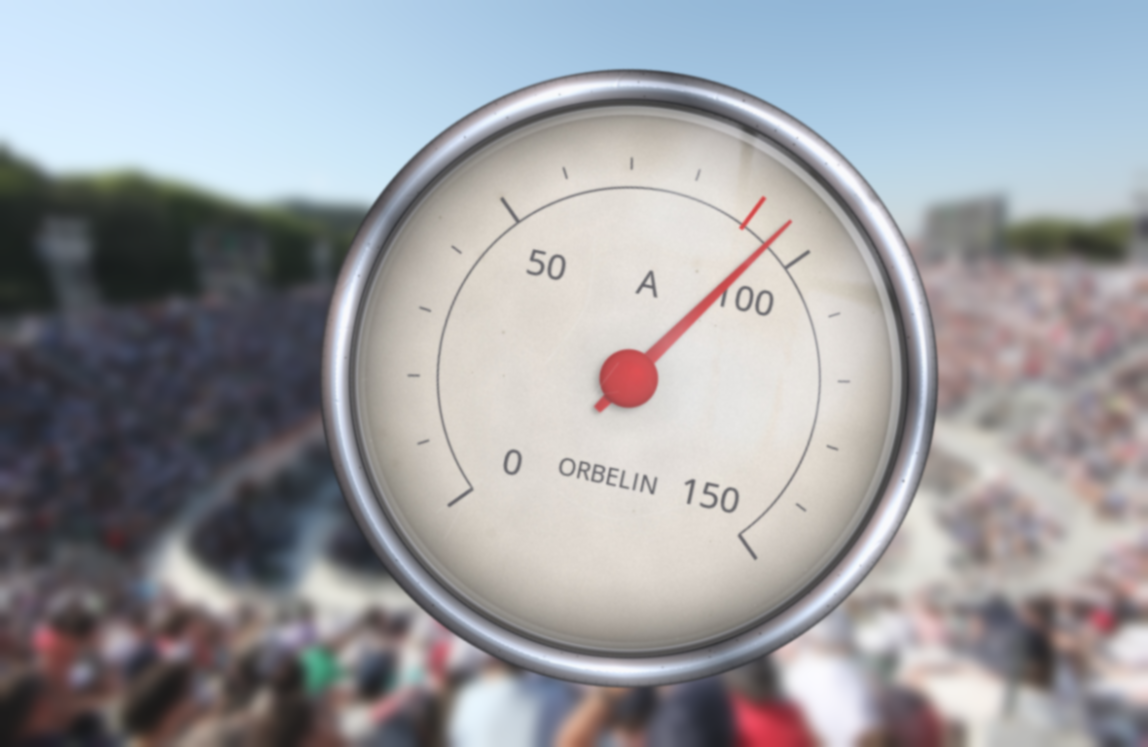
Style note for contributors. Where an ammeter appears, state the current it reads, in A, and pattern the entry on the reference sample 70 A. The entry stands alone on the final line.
95 A
